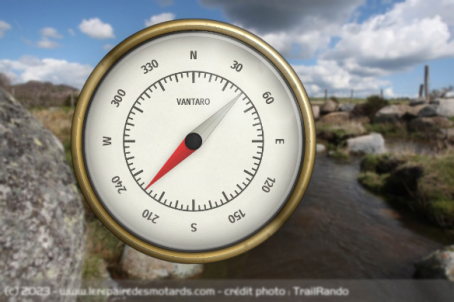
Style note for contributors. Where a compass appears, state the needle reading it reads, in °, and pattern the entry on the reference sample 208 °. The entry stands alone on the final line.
225 °
